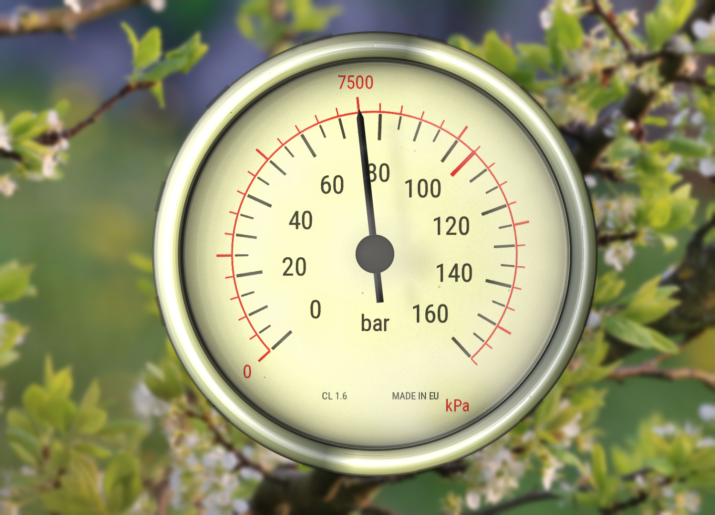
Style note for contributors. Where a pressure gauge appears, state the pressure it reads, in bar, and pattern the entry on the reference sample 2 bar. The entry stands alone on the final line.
75 bar
